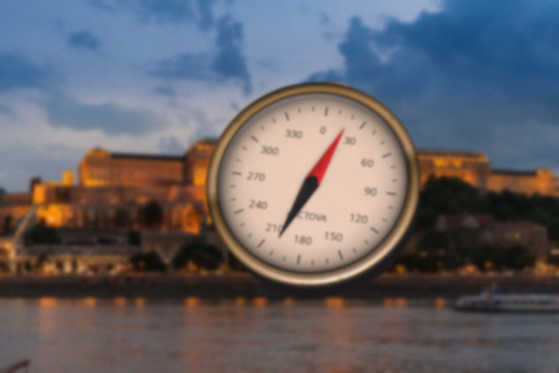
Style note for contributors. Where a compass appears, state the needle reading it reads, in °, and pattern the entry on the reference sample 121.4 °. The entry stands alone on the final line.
20 °
